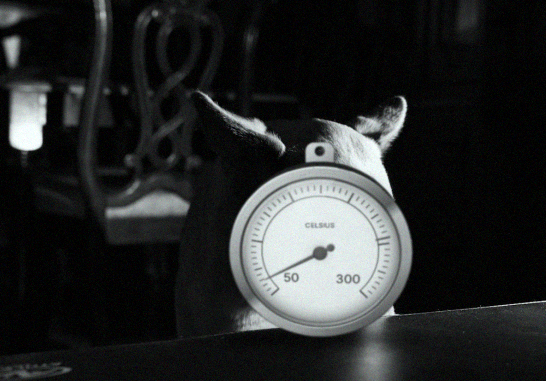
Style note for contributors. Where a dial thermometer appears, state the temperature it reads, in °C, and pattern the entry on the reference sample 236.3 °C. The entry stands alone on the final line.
65 °C
